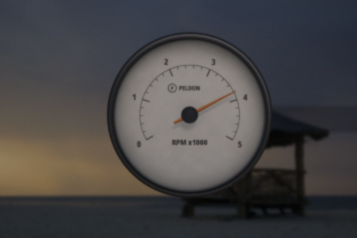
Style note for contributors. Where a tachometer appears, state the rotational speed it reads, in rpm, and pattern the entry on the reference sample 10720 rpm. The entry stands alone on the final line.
3800 rpm
